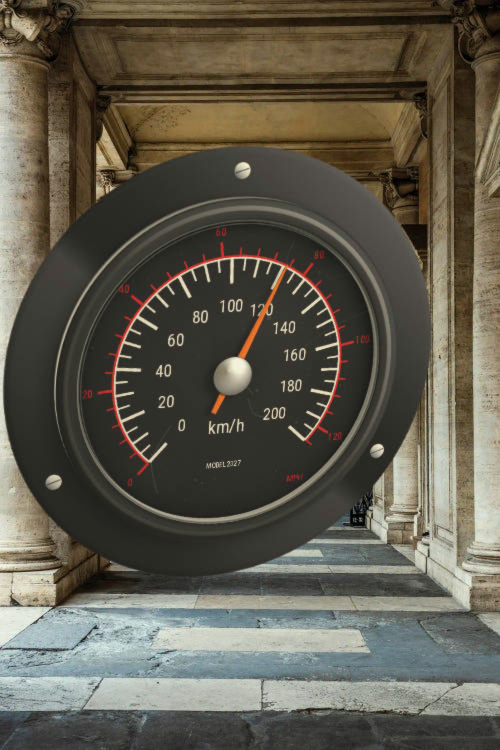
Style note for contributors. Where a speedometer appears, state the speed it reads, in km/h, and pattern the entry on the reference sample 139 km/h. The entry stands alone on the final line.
120 km/h
